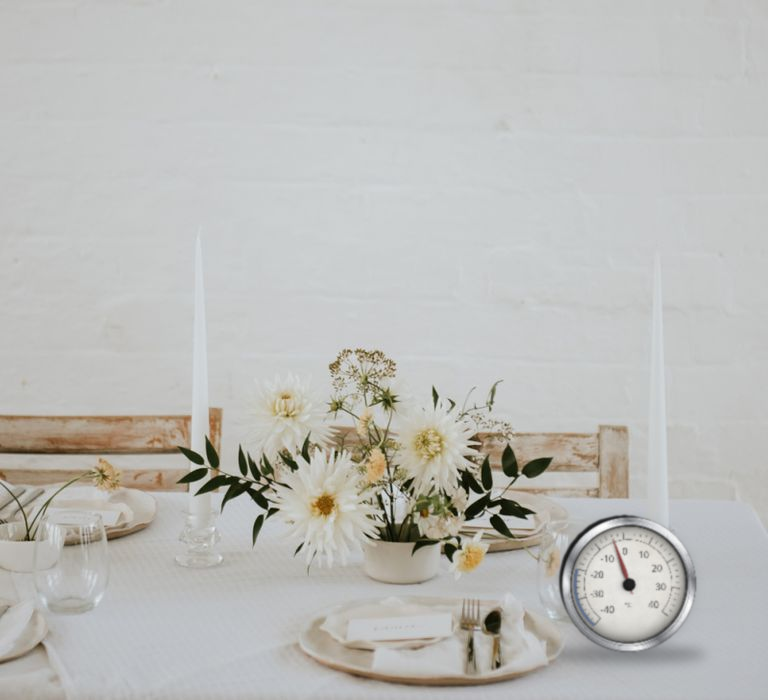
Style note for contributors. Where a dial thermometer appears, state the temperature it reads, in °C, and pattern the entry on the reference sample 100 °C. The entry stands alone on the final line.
-4 °C
